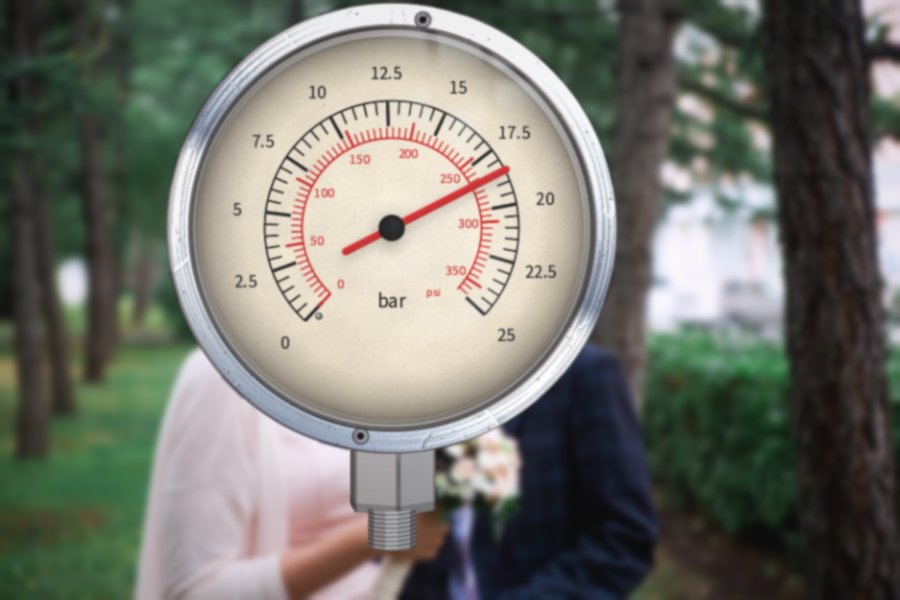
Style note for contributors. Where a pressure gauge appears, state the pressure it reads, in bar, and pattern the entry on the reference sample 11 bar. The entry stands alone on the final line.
18.5 bar
